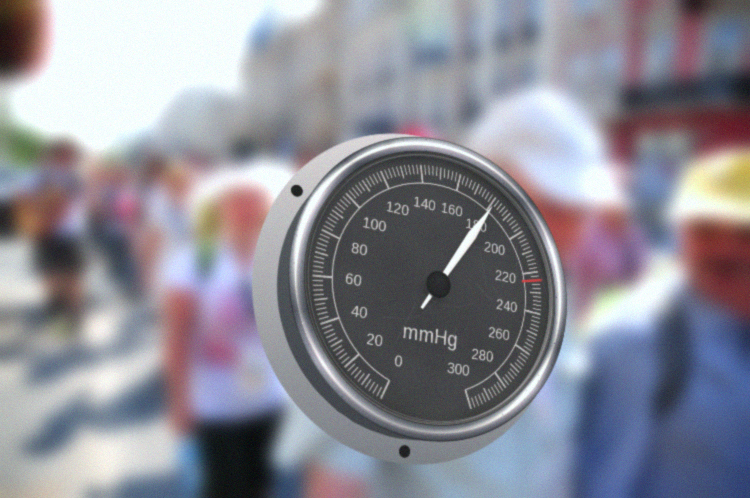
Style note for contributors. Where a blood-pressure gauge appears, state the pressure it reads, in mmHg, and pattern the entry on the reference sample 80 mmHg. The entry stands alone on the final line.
180 mmHg
